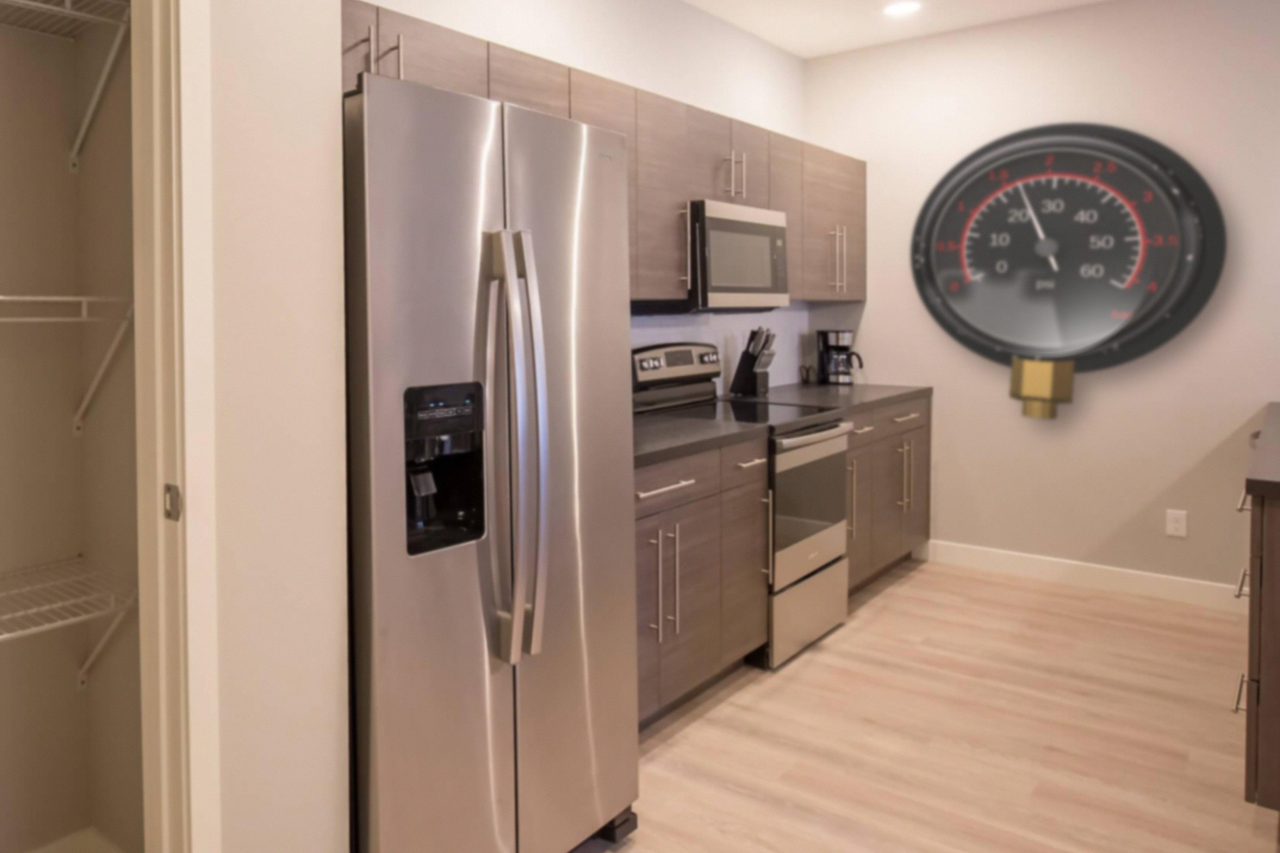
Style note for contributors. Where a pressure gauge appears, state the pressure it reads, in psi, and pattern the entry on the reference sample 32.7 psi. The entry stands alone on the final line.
24 psi
